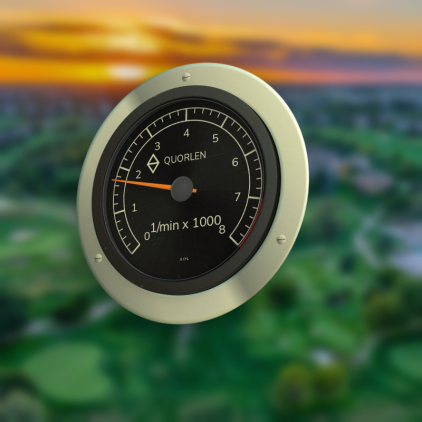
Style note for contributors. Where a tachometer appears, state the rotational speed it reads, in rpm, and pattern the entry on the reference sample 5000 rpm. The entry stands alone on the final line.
1700 rpm
